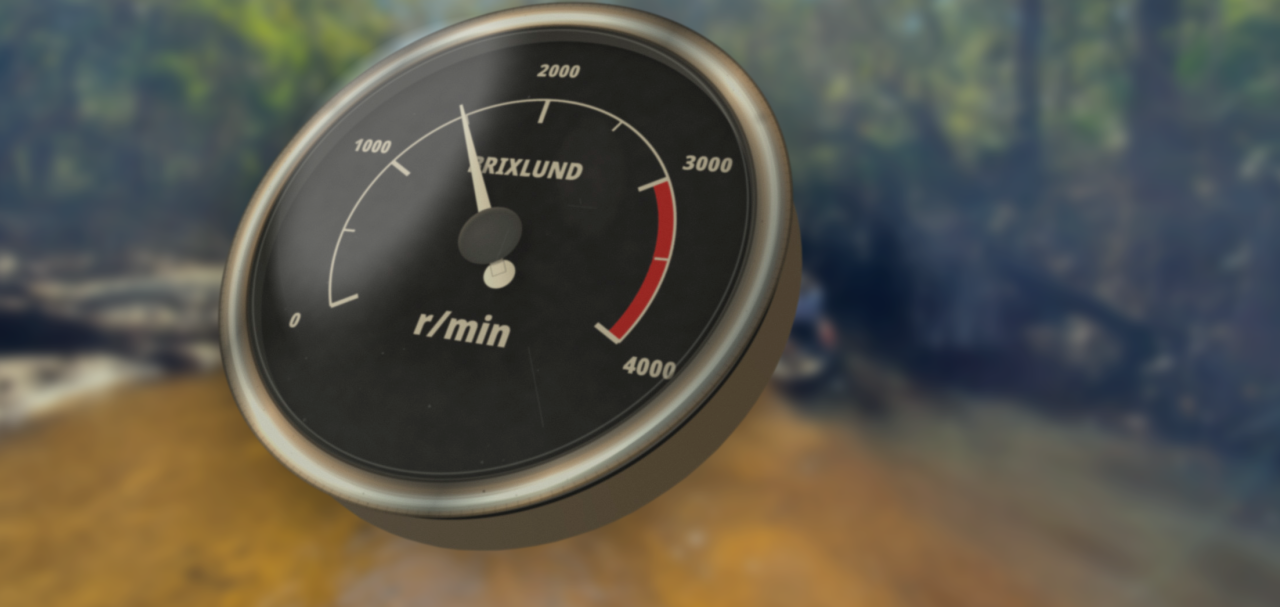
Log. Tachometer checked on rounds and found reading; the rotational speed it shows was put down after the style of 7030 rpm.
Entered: 1500 rpm
